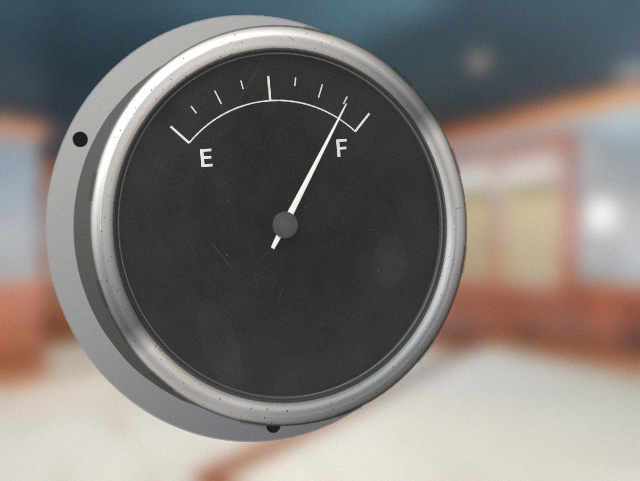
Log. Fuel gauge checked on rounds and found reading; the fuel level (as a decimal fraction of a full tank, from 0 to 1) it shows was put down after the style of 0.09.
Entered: 0.875
